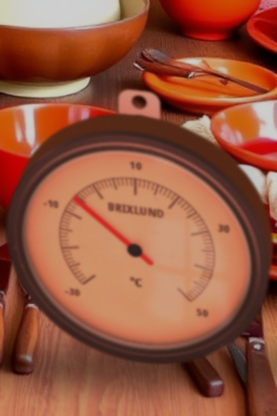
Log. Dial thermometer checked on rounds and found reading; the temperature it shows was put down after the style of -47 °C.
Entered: -5 °C
